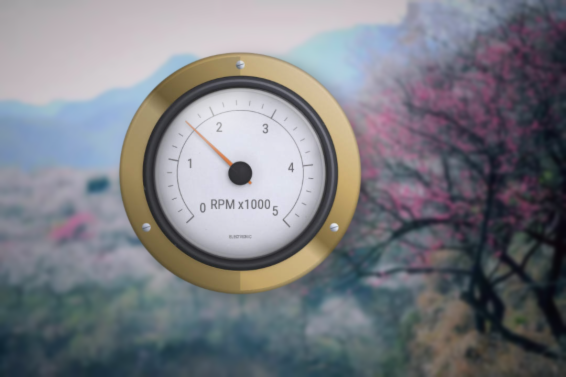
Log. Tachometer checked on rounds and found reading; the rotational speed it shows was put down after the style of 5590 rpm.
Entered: 1600 rpm
